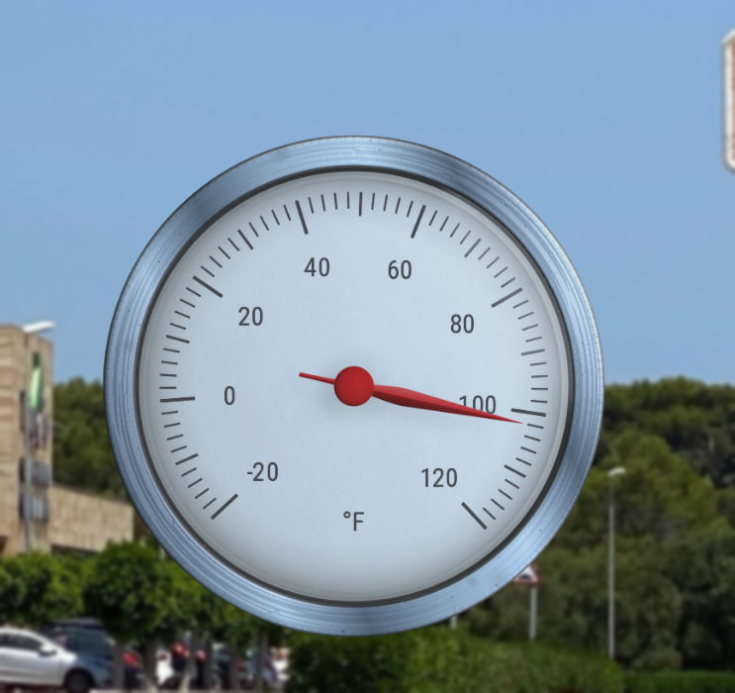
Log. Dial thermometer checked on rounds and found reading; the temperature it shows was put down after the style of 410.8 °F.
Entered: 102 °F
